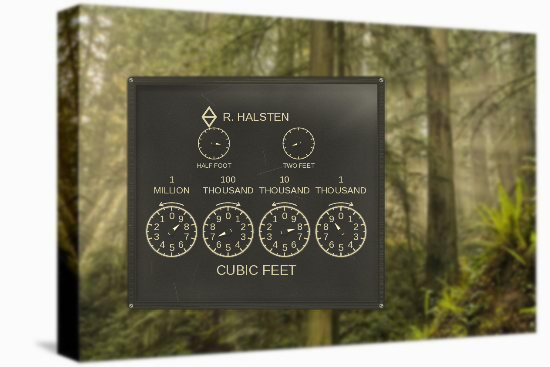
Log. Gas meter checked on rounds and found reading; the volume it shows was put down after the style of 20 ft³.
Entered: 867900 ft³
